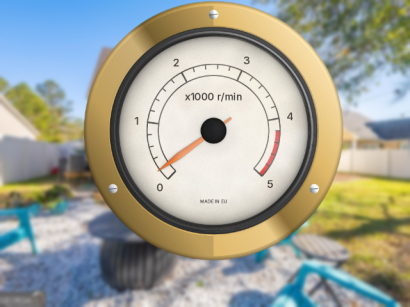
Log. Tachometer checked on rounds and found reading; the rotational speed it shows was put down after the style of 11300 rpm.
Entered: 200 rpm
